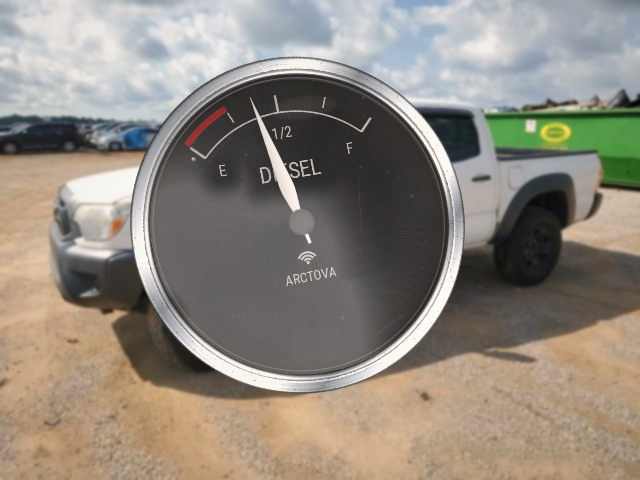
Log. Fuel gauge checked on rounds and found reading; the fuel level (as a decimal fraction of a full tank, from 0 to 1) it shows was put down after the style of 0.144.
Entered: 0.375
